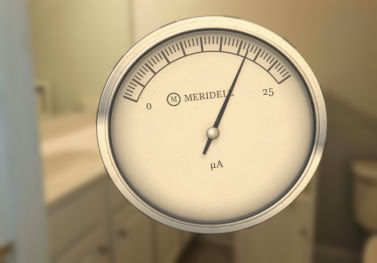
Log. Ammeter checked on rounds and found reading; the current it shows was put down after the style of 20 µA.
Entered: 18.5 µA
